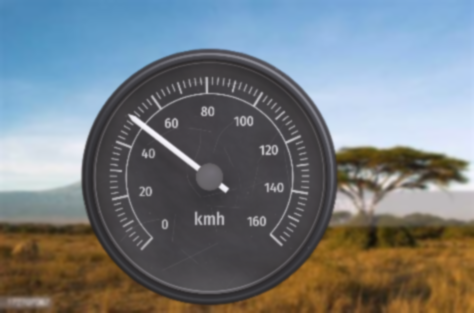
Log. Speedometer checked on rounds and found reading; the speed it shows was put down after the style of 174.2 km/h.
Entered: 50 km/h
